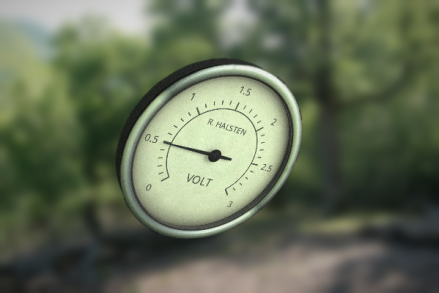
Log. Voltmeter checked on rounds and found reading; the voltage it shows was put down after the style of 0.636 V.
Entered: 0.5 V
